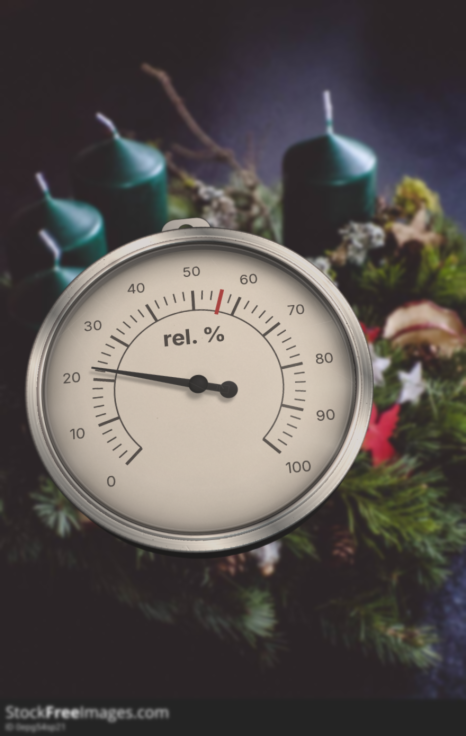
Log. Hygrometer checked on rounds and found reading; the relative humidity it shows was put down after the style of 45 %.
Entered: 22 %
